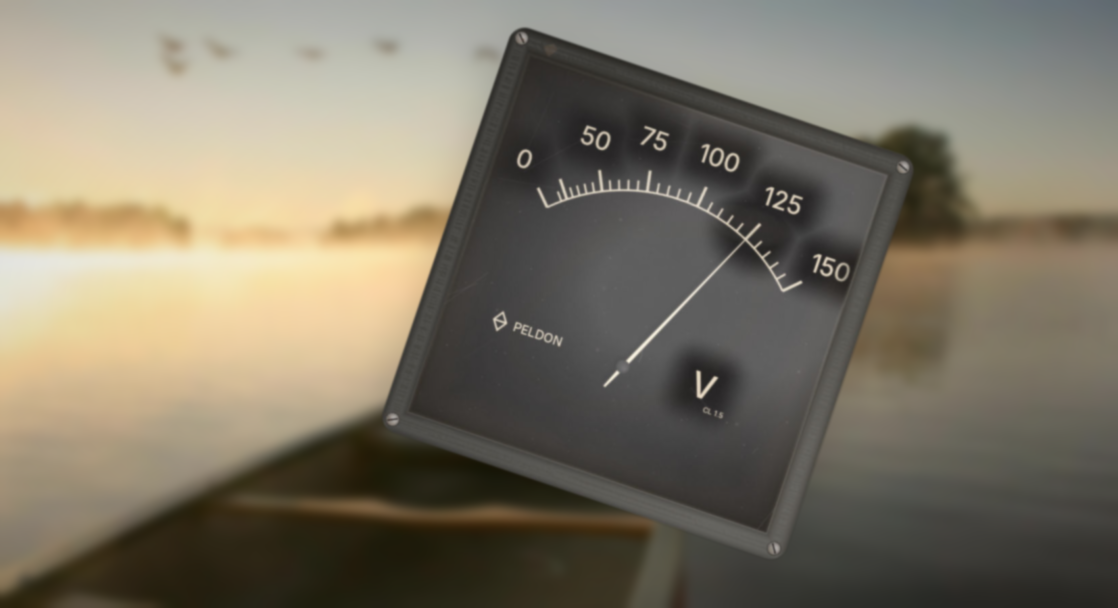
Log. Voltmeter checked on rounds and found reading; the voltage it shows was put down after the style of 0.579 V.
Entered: 125 V
